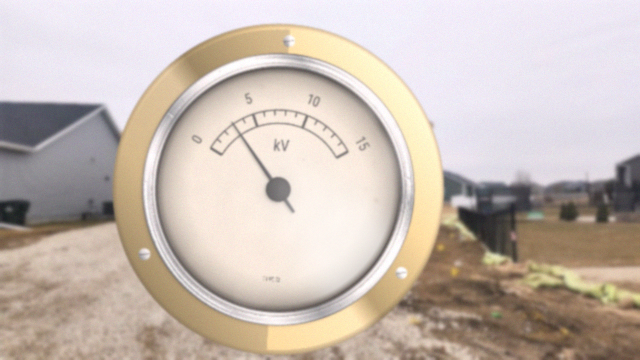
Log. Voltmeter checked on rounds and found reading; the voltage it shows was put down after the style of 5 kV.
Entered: 3 kV
